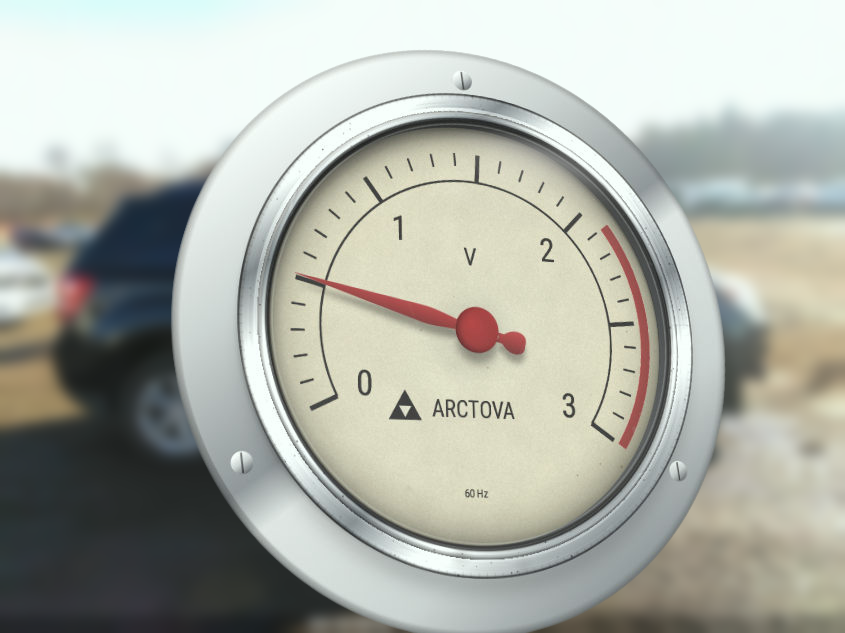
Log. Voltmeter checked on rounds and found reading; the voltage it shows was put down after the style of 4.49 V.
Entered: 0.5 V
